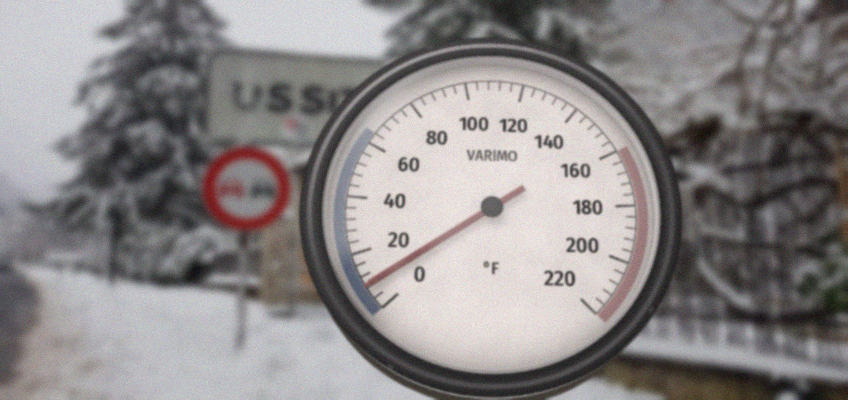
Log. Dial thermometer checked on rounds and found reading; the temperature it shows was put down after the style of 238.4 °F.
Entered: 8 °F
